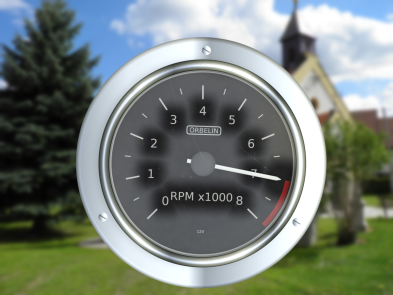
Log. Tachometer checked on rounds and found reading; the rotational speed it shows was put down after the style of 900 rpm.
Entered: 7000 rpm
